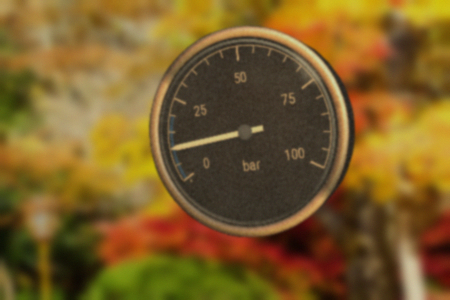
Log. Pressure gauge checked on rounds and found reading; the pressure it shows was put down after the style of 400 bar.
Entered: 10 bar
